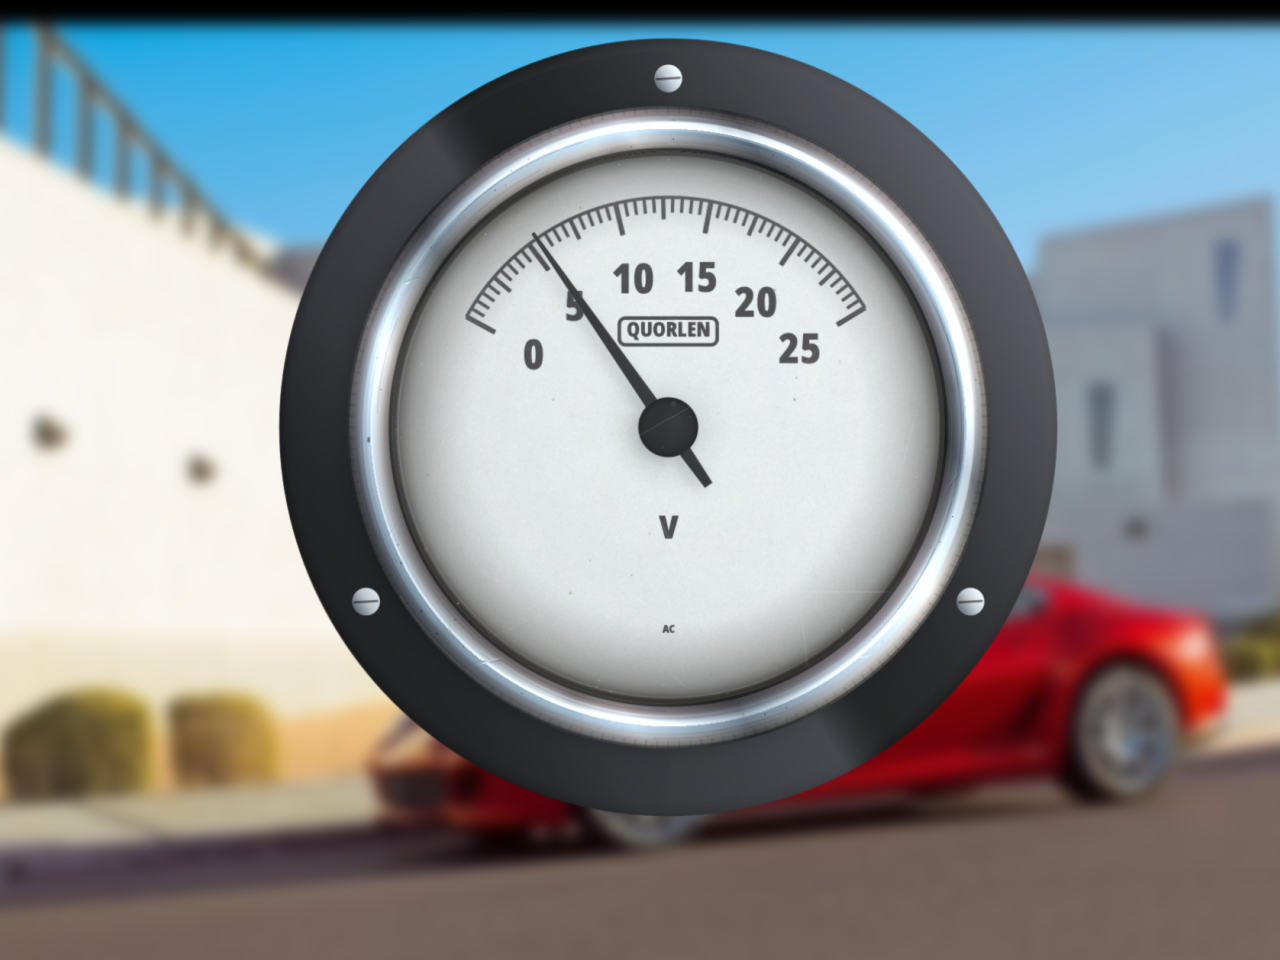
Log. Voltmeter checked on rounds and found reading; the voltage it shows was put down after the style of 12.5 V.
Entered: 5.5 V
